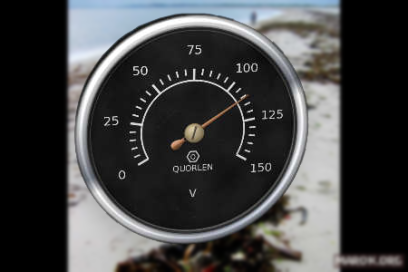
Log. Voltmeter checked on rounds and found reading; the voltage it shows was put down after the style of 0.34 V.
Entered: 110 V
